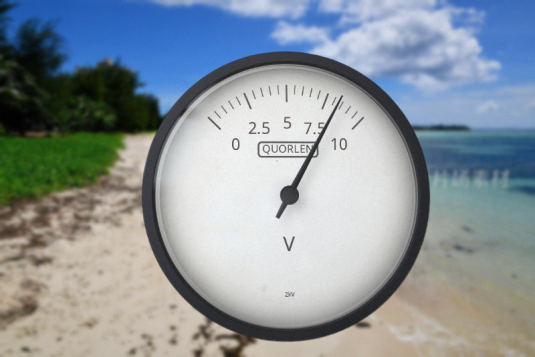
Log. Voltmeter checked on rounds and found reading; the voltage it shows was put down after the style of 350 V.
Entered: 8.25 V
